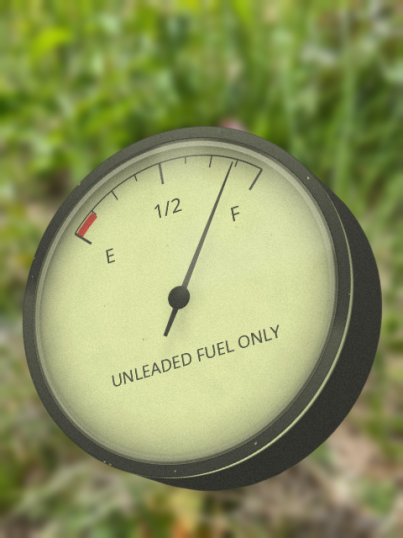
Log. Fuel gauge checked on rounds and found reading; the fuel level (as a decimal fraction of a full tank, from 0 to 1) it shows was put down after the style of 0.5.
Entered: 0.875
